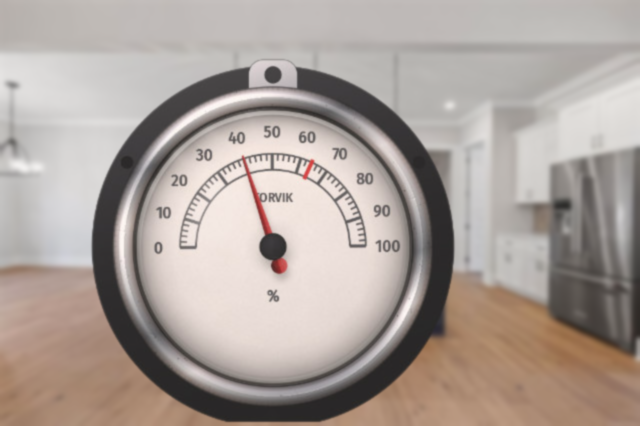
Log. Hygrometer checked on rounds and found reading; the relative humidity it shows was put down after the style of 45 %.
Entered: 40 %
